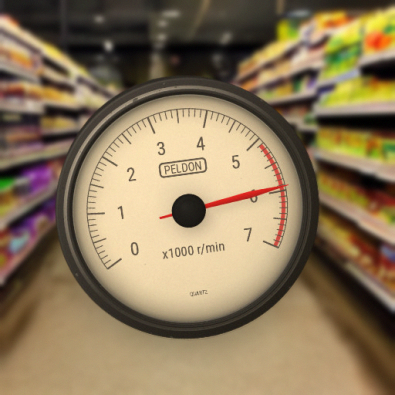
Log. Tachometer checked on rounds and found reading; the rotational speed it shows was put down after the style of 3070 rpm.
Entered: 5900 rpm
